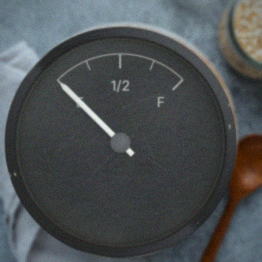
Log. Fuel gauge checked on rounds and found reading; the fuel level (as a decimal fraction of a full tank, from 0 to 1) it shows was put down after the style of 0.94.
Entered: 0
